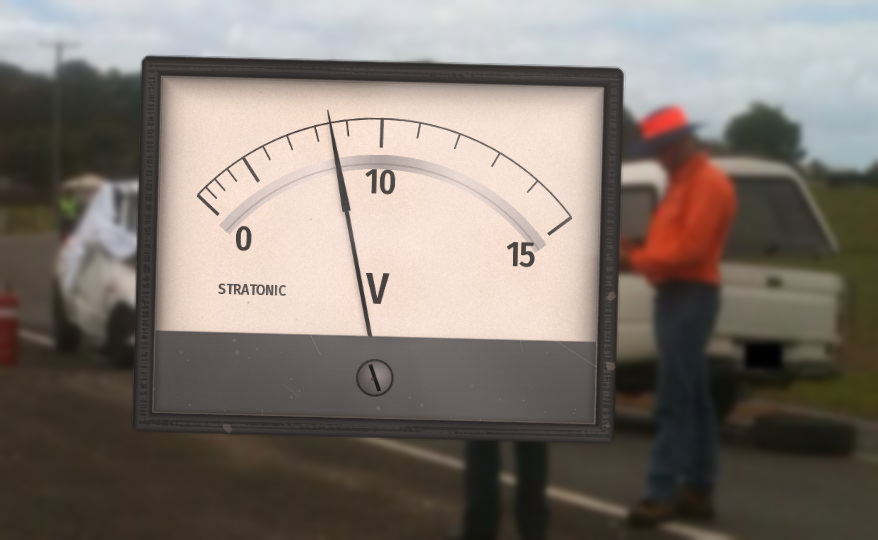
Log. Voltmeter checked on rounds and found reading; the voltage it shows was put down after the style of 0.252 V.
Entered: 8.5 V
